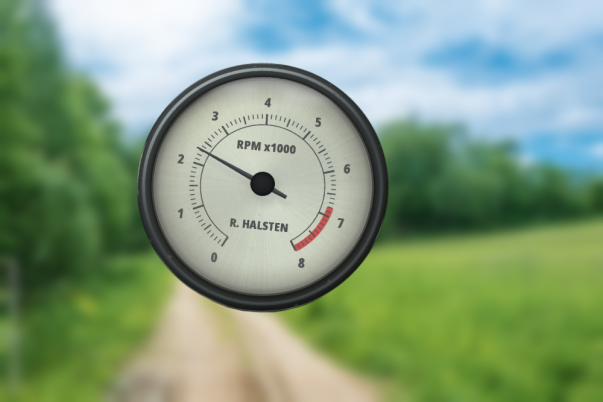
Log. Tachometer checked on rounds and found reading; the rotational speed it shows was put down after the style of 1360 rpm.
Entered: 2300 rpm
